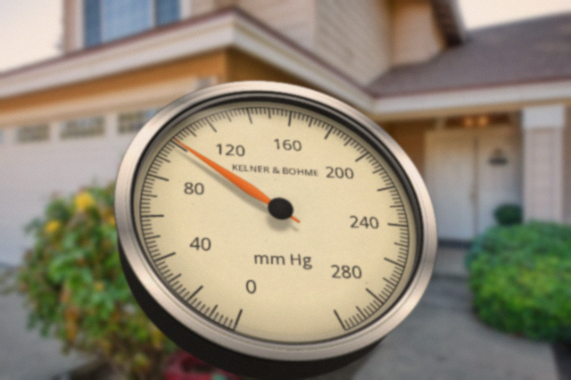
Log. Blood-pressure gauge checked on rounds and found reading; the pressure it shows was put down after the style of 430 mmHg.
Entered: 100 mmHg
